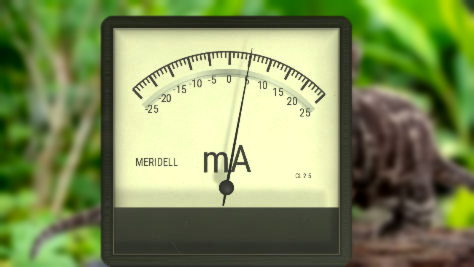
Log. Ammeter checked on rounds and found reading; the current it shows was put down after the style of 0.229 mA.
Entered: 5 mA
